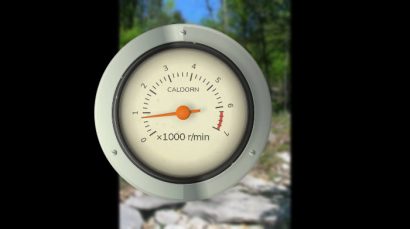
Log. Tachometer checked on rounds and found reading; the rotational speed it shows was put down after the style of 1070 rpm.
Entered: 800 rpm
